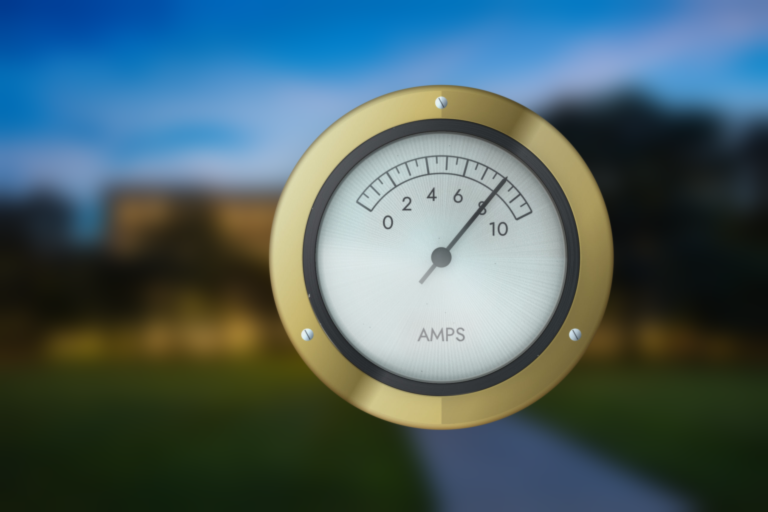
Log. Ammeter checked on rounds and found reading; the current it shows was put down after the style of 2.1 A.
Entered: 8 A
